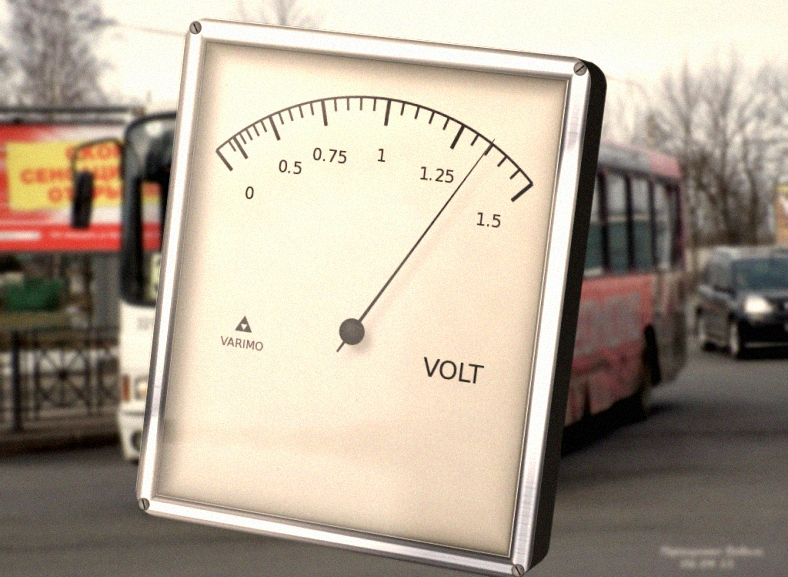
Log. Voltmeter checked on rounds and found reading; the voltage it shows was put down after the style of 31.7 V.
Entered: 1.35 V
